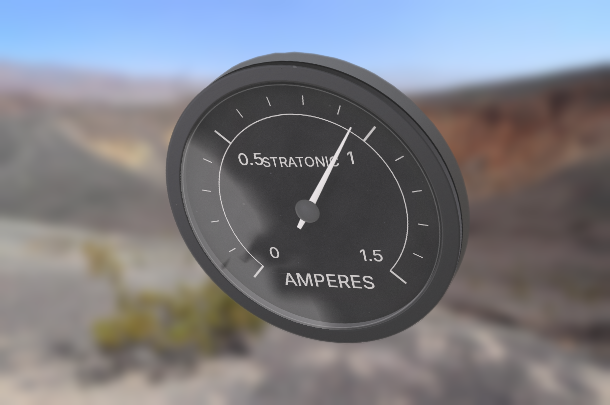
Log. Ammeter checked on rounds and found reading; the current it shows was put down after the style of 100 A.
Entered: 0.95 A
